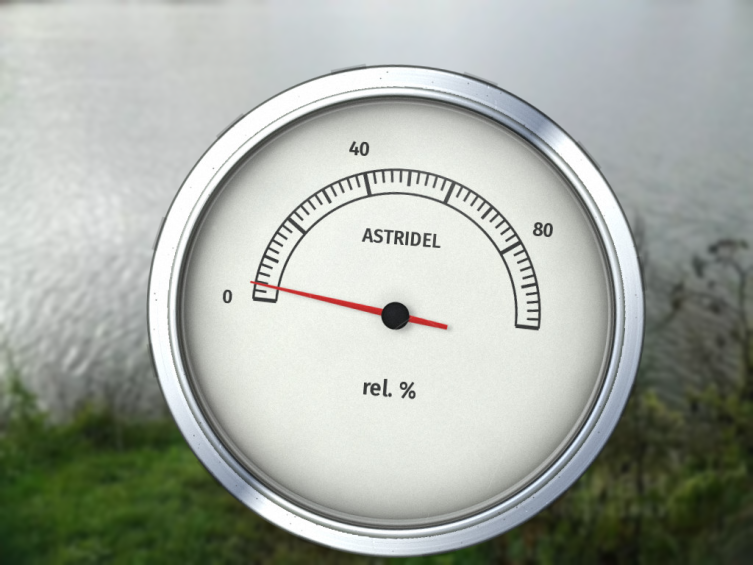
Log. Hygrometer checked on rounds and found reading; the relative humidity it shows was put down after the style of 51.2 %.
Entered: 4 %
